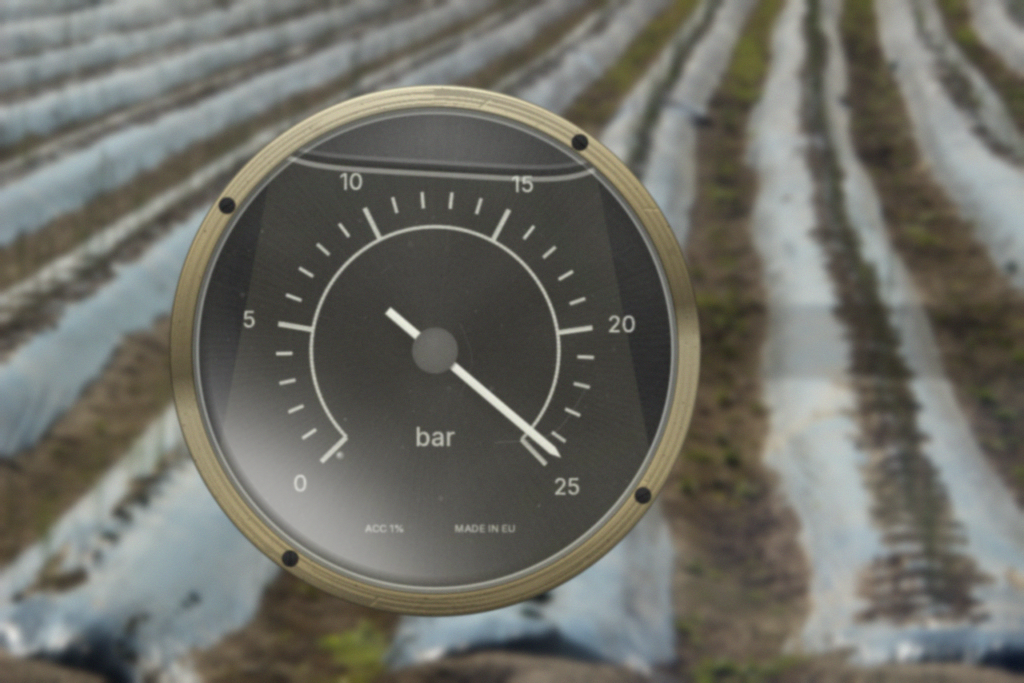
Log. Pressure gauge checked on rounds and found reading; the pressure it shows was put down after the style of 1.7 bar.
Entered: 24.5 bar
